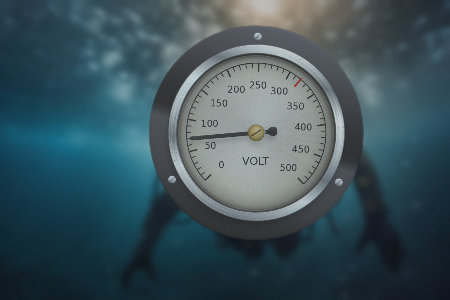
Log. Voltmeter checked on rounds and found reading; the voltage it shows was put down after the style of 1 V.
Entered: 70 V
